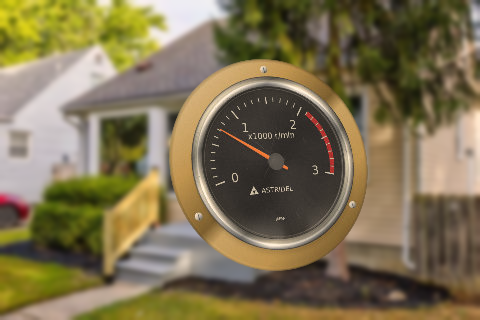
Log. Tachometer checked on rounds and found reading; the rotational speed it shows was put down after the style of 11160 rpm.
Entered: 700 rpm
